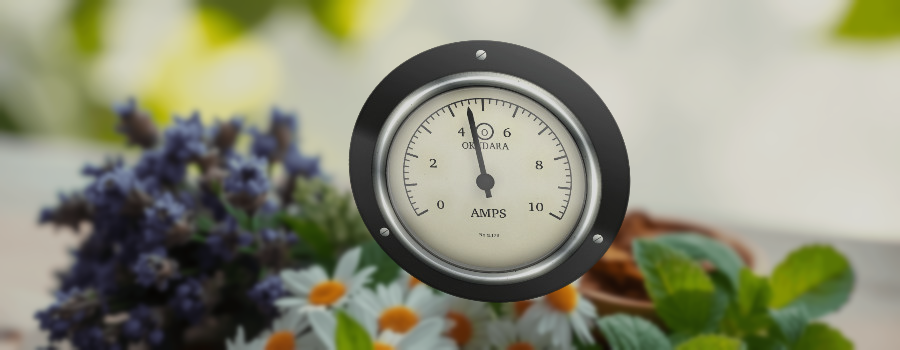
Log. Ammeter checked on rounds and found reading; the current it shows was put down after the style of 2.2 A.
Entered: 4.6 A
